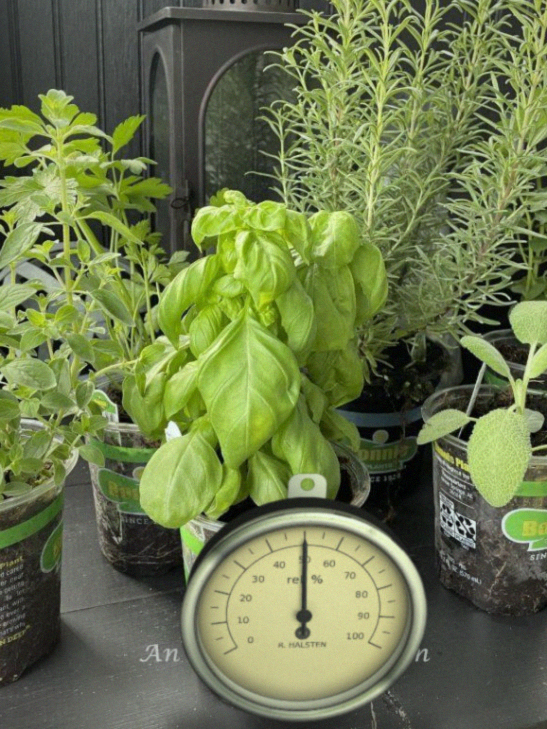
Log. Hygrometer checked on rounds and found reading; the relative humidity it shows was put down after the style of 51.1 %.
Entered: 50 %
